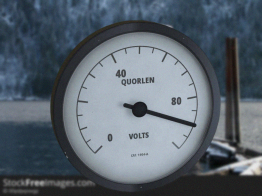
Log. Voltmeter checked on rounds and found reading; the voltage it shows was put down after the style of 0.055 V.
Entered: 90 V
